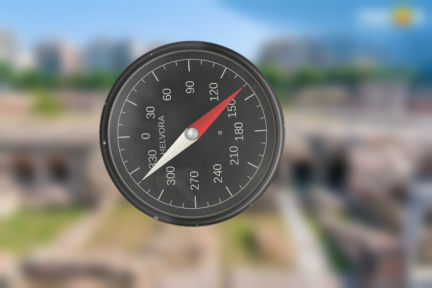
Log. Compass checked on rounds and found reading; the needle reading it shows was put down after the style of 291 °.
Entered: 140 °
